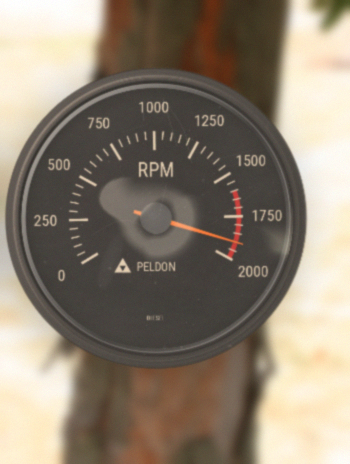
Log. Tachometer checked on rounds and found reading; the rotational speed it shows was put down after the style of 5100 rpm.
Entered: 1900 rpm
